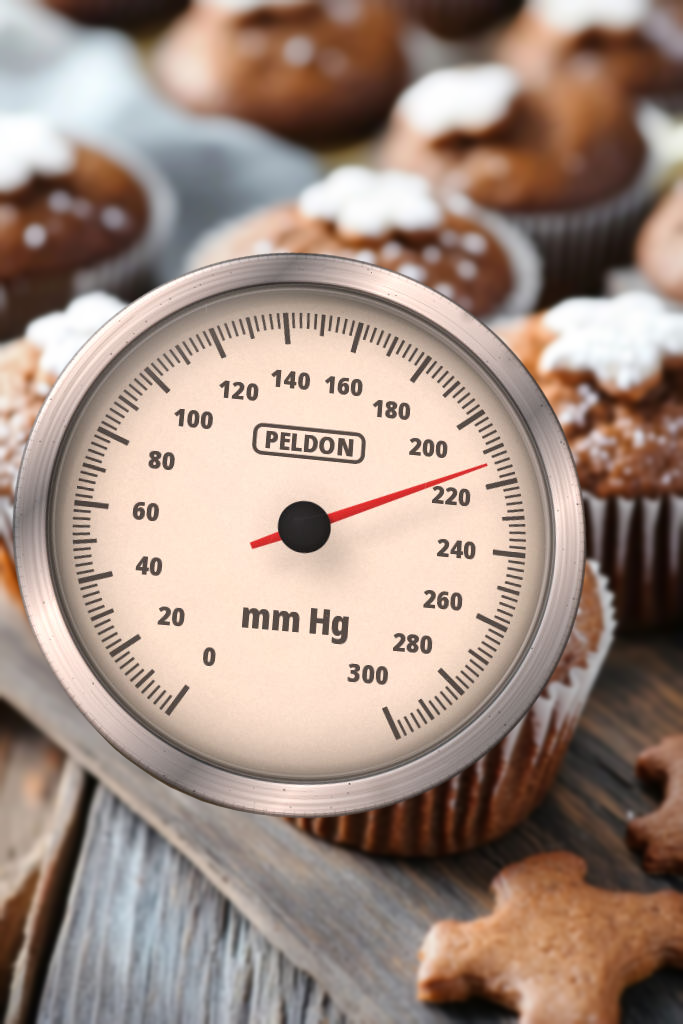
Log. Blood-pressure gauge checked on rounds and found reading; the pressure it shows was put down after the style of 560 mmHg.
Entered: 214 mmHg
